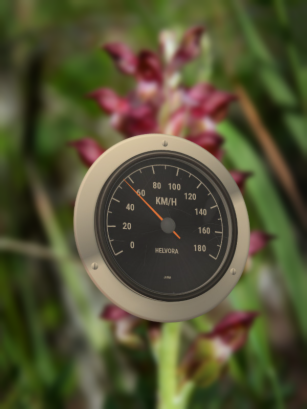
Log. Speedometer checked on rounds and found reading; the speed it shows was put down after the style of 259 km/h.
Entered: 55 km/h
